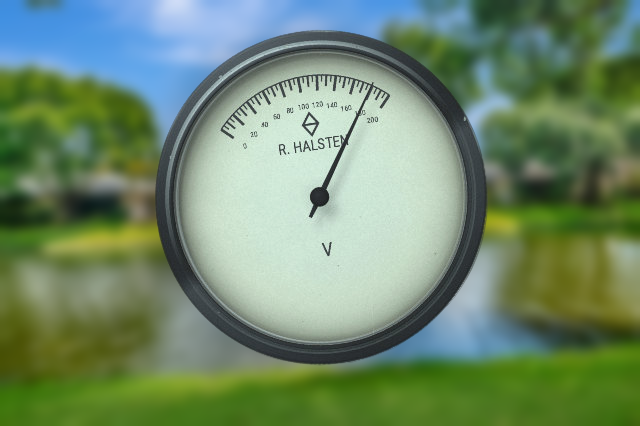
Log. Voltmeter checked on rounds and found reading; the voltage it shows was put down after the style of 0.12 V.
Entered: 180 V
